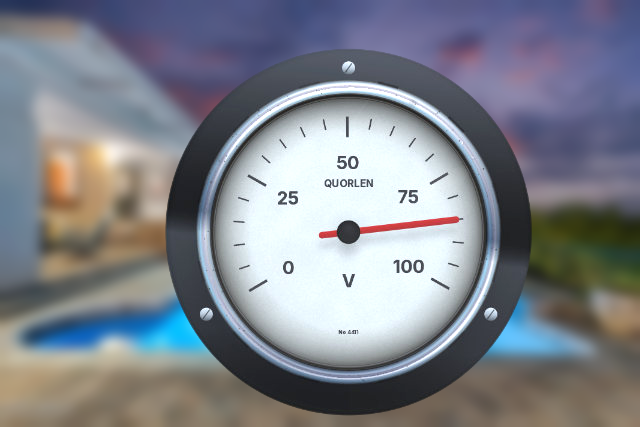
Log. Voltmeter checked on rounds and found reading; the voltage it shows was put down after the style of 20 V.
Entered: 85 V
